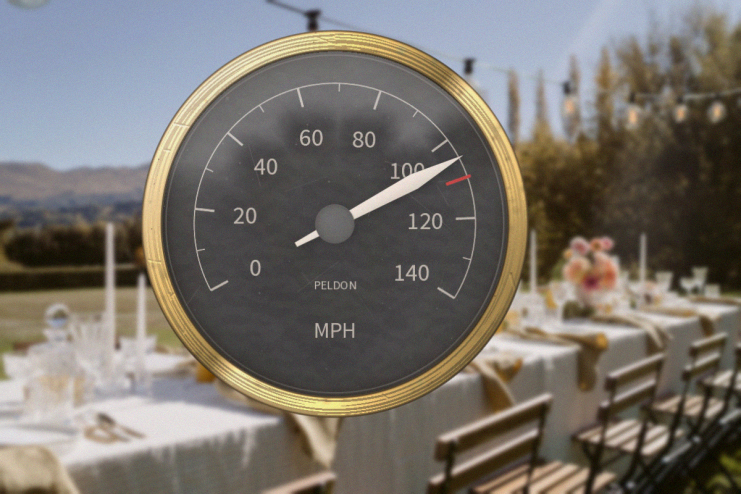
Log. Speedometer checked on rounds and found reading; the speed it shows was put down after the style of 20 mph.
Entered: 105 mph
